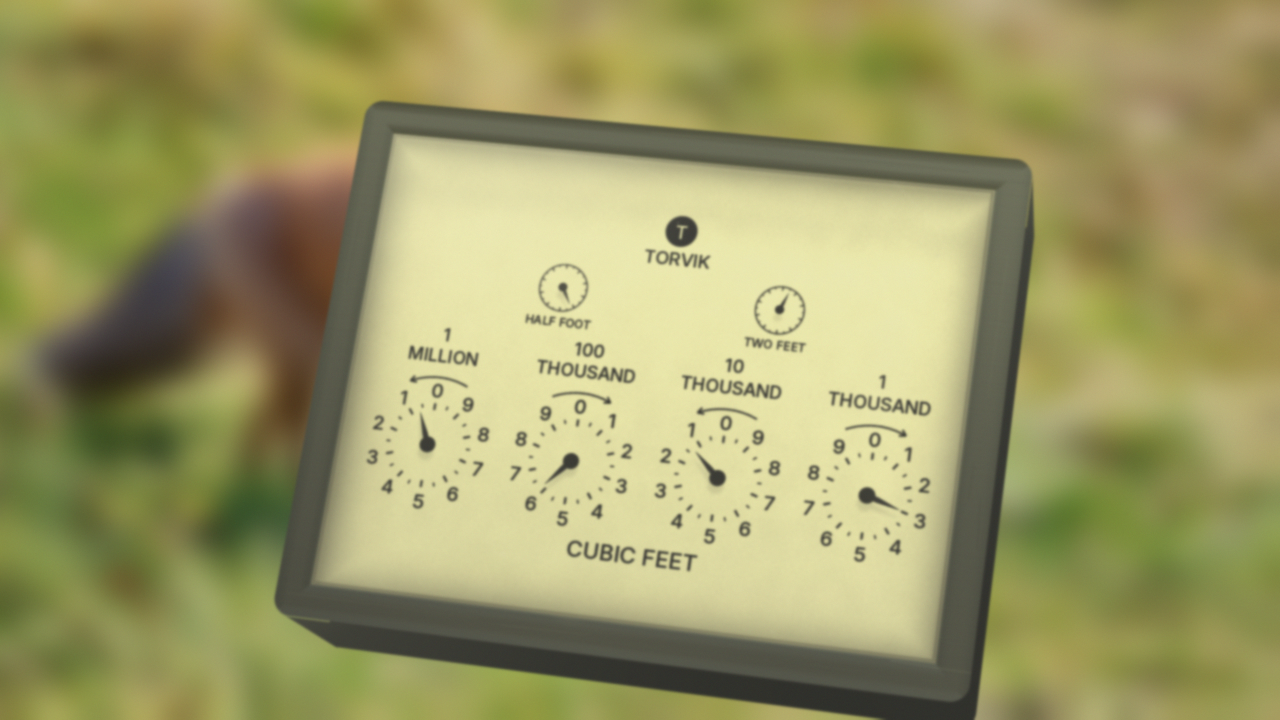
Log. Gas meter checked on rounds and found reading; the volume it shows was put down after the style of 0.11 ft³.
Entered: 61300 ft³
